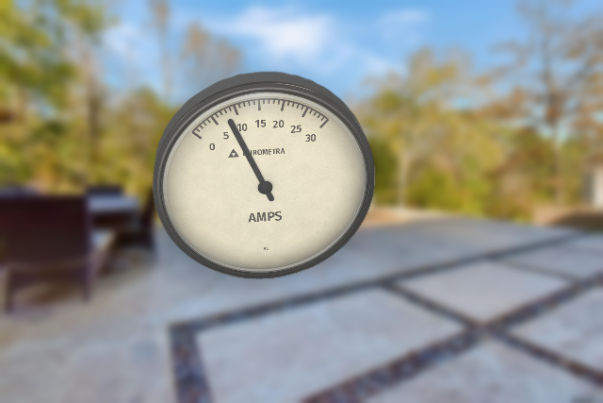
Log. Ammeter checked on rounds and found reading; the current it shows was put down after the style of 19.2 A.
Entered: 8 A
